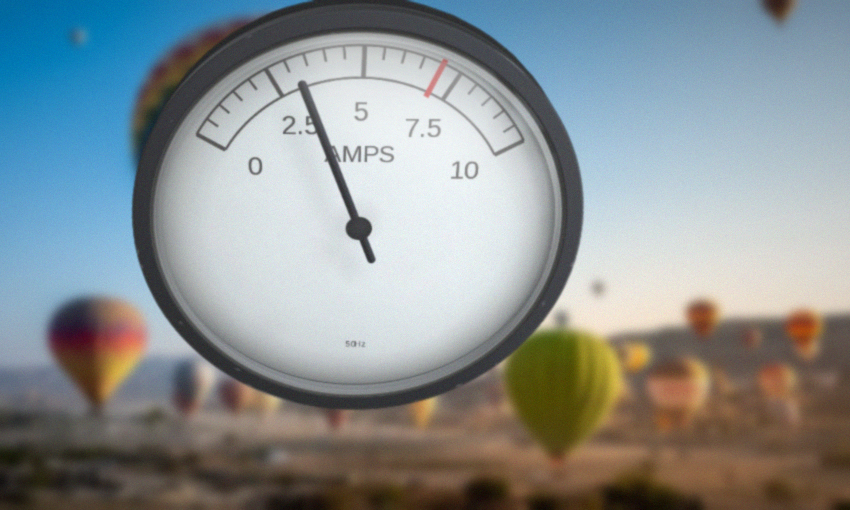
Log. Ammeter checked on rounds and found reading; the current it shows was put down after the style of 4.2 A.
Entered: 3.25 A
